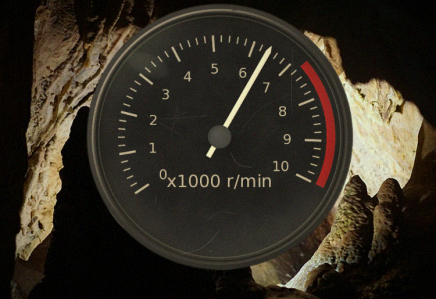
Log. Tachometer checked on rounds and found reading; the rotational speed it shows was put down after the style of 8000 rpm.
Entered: 6400 rpm
